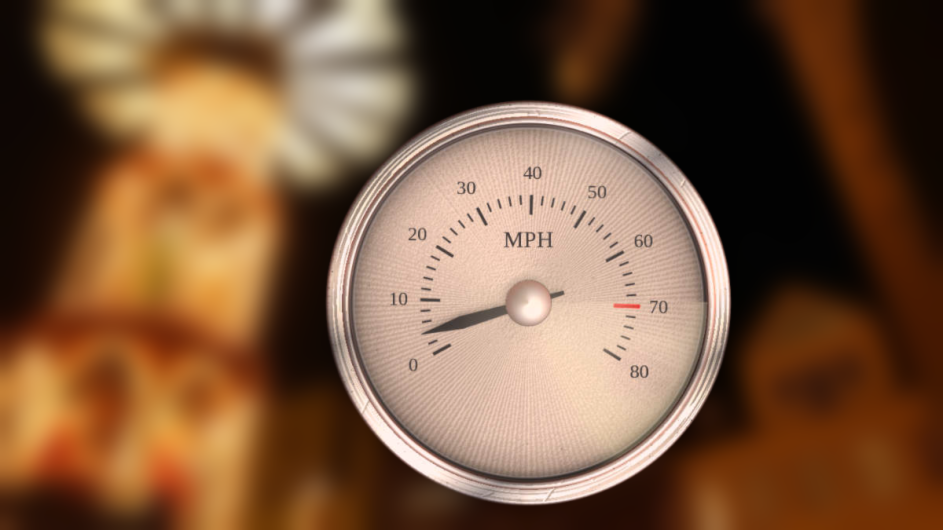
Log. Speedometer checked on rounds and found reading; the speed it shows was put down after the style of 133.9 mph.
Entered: 4 mph
